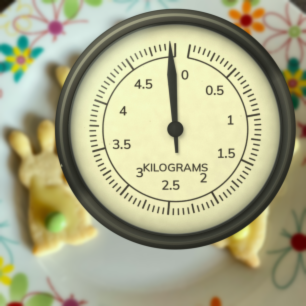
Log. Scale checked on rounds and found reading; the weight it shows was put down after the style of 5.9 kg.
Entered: 4.95 kg
